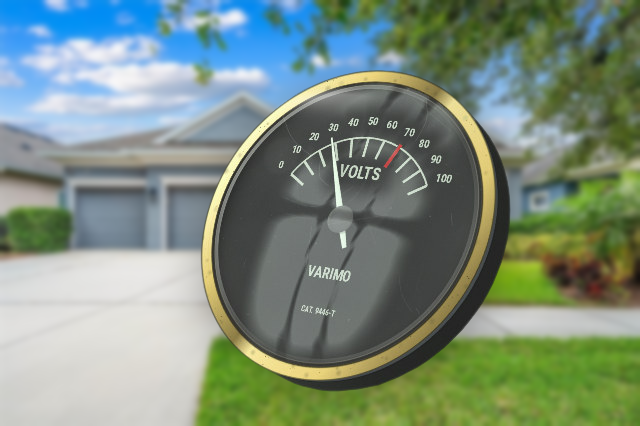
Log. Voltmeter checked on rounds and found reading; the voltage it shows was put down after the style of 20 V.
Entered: 30 V
